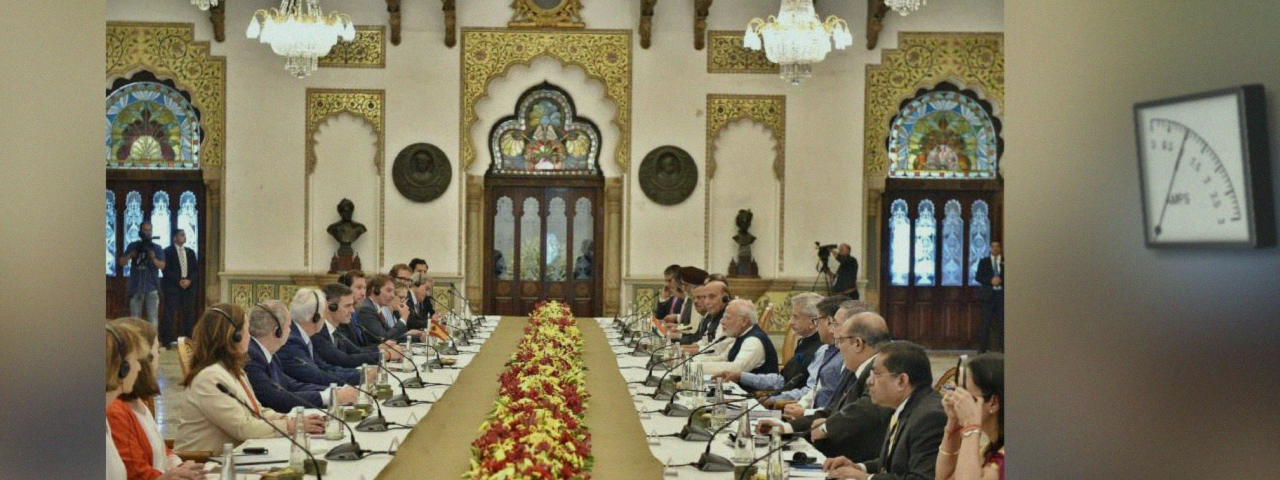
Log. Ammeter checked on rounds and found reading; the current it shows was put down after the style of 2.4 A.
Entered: 1 A
